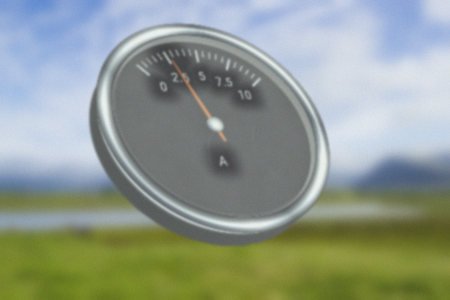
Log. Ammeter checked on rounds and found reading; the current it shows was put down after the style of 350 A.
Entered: 2.5 A
